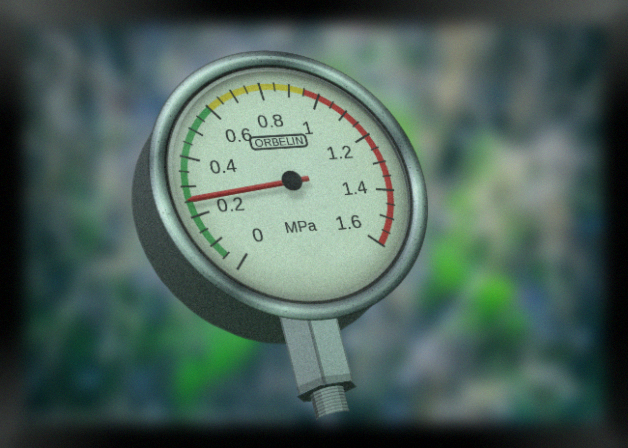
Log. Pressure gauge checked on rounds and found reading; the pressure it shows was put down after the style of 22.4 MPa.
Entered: 0.25 MPa
